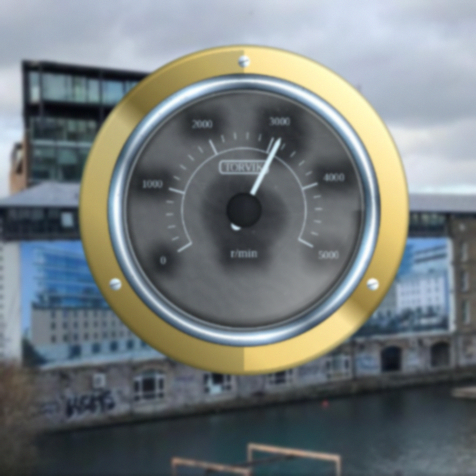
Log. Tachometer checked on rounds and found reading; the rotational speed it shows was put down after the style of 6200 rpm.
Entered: 3100 rpm
